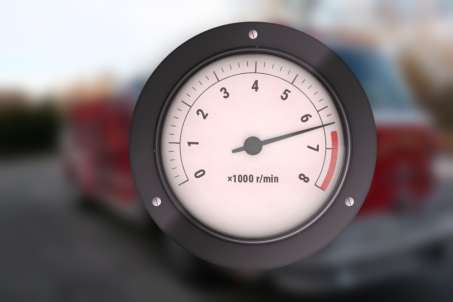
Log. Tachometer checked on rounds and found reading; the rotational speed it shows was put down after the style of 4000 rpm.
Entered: 6400 rpm
